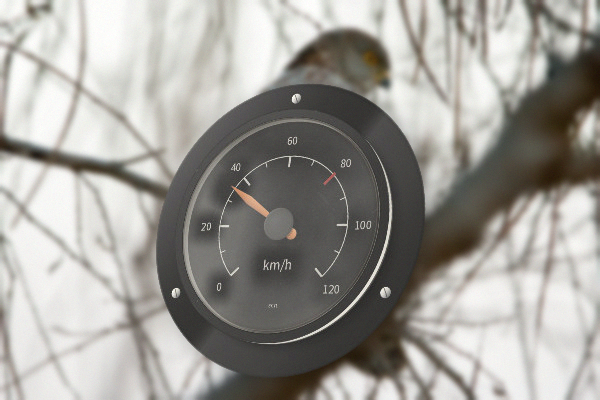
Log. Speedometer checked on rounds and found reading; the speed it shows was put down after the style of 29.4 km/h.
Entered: 35 km/h
